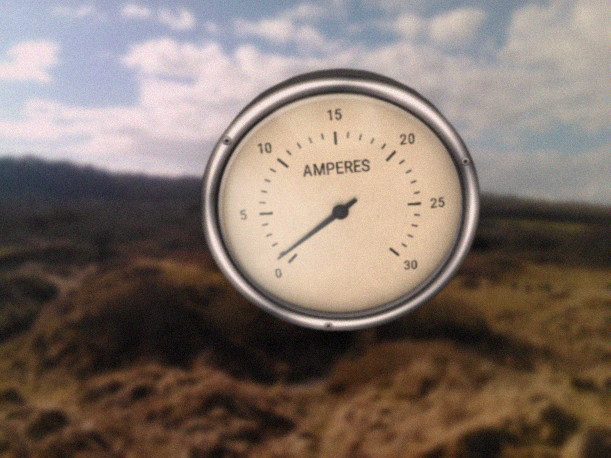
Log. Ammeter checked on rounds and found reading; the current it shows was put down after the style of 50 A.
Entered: 1 A
